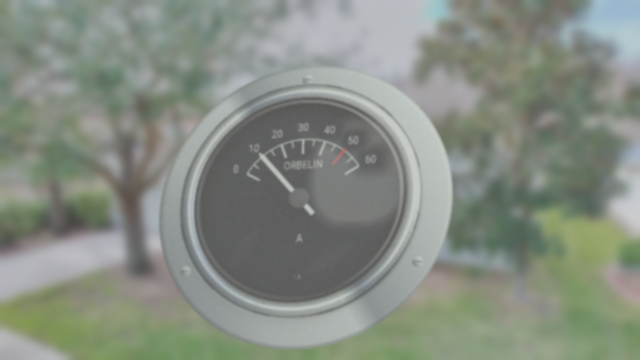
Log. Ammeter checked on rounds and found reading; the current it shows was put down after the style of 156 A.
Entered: 10 A
